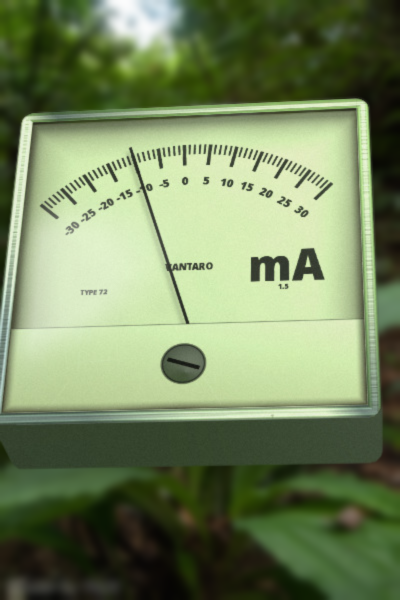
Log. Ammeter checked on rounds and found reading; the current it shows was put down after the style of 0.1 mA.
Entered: -10 mA
